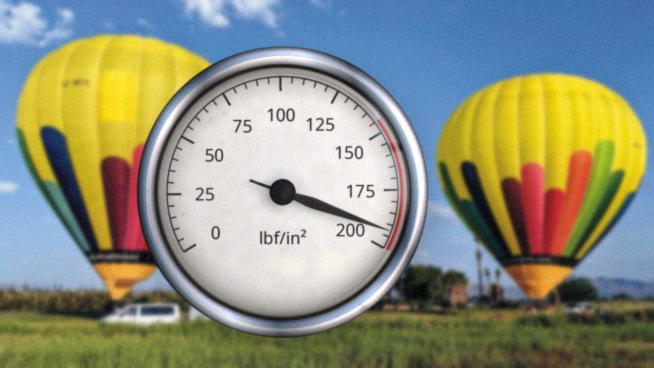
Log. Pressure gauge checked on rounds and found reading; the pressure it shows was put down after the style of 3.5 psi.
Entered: 192.5 psi
